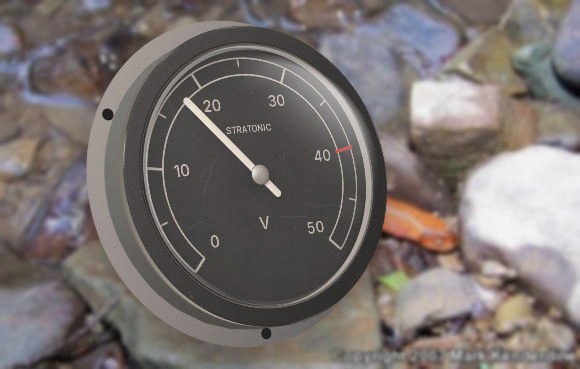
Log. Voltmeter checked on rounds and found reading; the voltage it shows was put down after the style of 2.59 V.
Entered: 17.5 V
